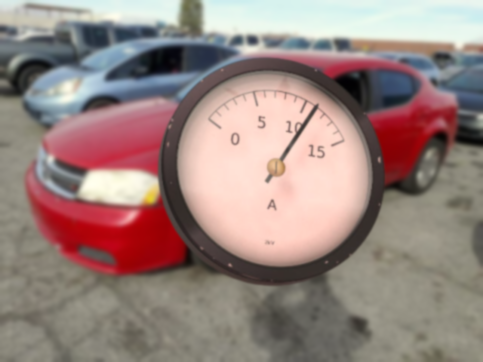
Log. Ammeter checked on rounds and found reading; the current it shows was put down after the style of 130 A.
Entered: 11 A
